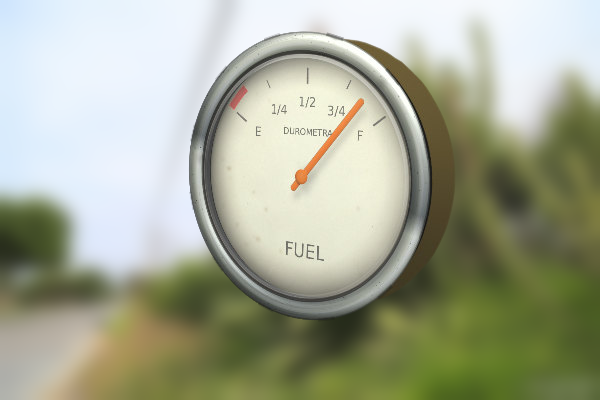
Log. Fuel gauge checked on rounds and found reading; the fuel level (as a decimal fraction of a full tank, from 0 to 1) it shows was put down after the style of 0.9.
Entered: 0.875
